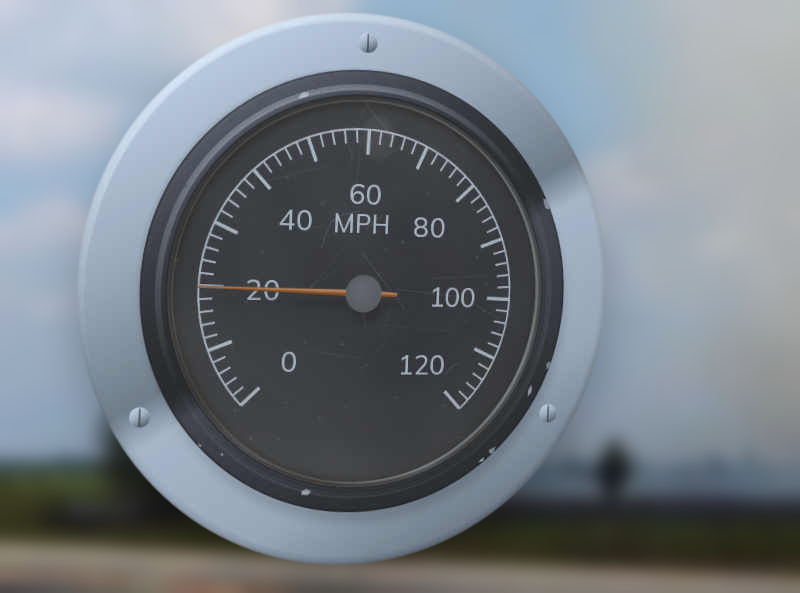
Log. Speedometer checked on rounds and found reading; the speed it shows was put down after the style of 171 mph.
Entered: 20 mph
